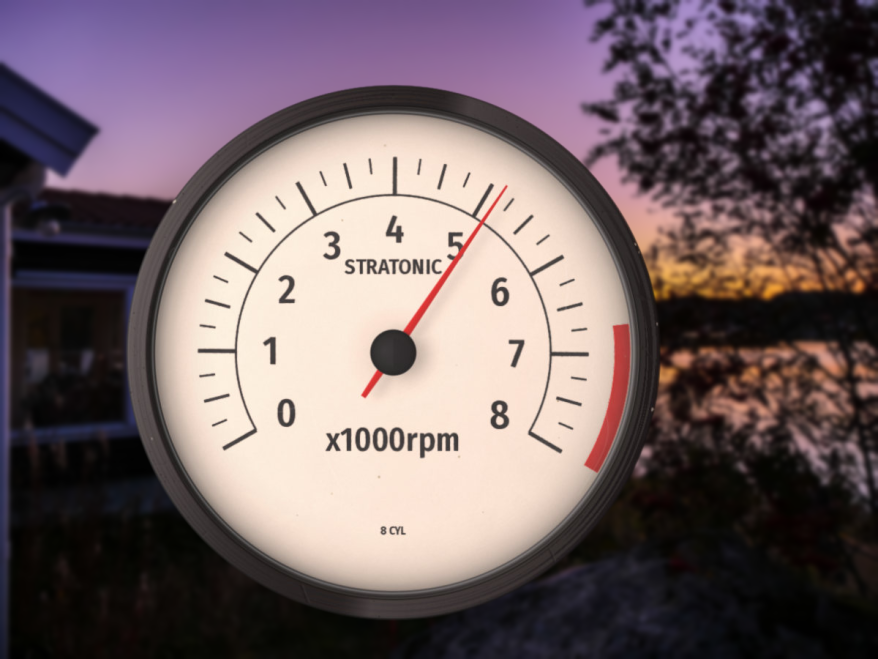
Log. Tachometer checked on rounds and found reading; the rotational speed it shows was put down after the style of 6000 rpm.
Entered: 5125 rpm
